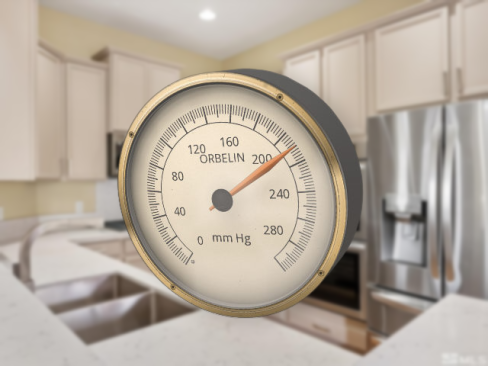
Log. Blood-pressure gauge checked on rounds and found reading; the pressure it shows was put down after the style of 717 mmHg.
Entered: 210 mmHg
